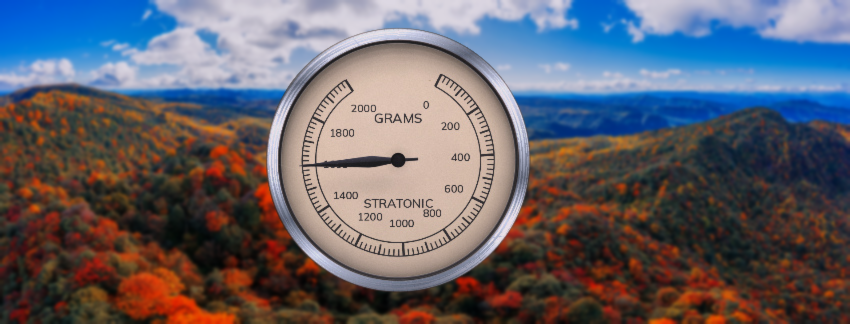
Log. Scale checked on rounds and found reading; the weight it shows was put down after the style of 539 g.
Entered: 1600 g
